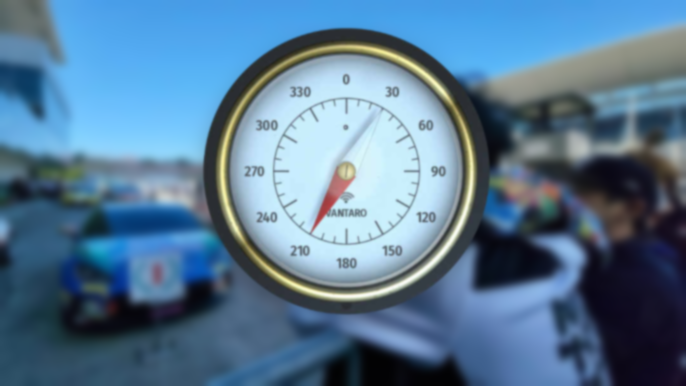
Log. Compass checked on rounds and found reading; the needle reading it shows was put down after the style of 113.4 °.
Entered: 210 °
